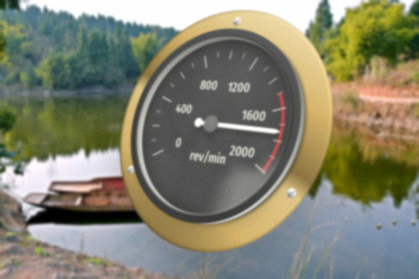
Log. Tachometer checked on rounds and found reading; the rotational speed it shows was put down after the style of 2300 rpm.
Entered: 1750 rpm
